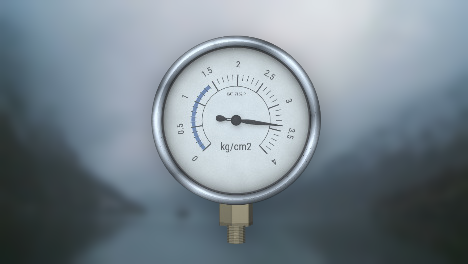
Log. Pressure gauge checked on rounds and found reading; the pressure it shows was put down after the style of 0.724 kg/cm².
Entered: 3.4 kg/cm²
